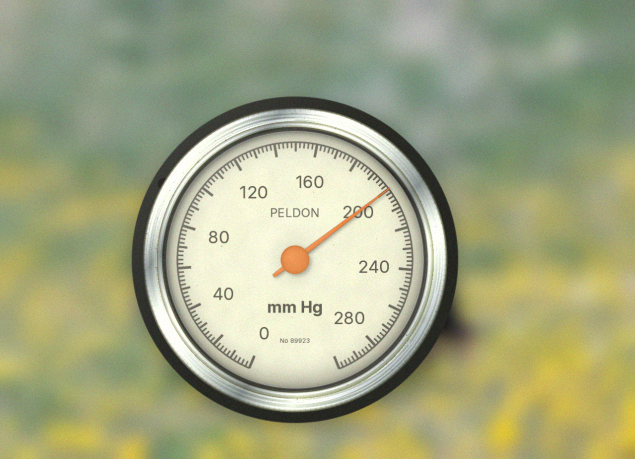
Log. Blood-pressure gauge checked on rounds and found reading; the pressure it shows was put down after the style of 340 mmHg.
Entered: 200 mmHg
